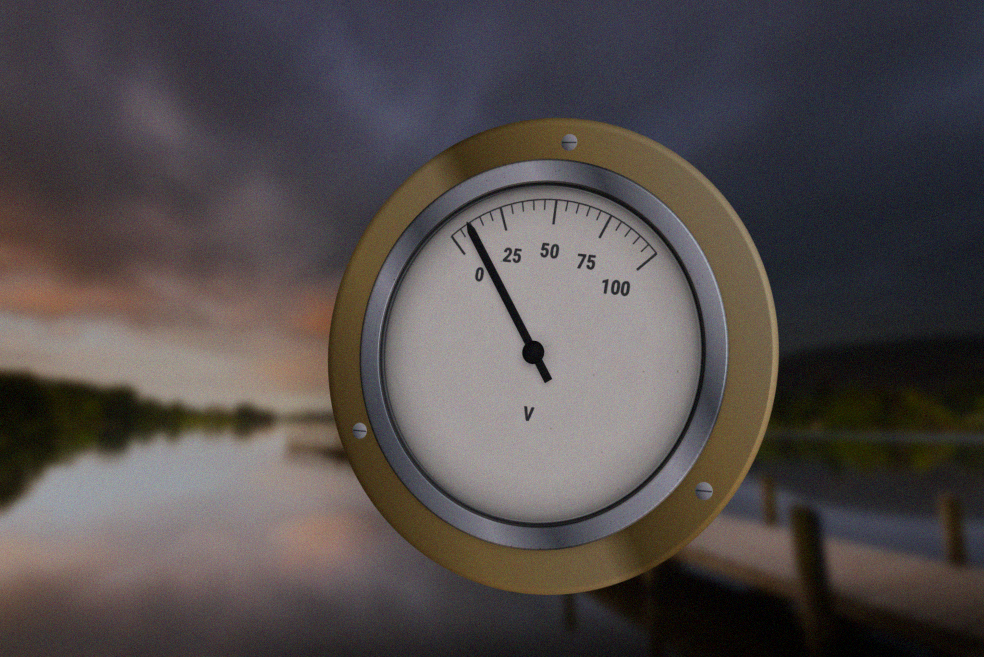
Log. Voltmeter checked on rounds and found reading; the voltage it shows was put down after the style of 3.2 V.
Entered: 10 V
